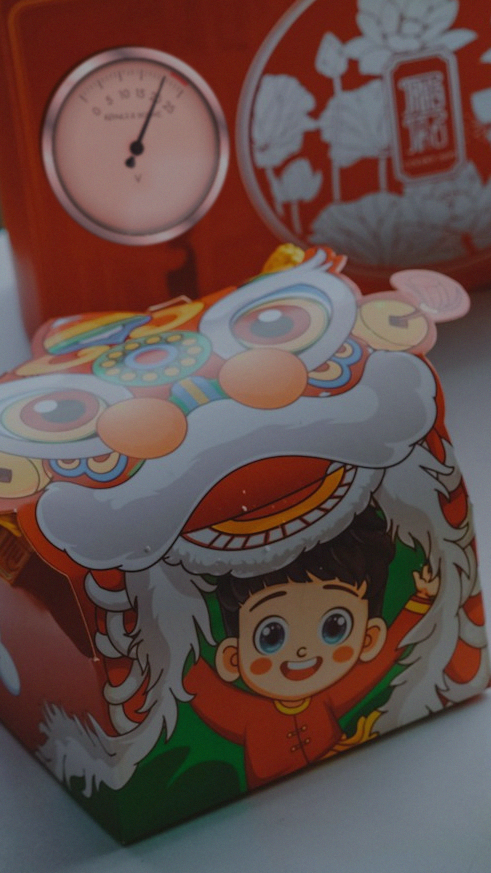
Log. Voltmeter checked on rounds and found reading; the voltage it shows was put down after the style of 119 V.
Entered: 20 V
